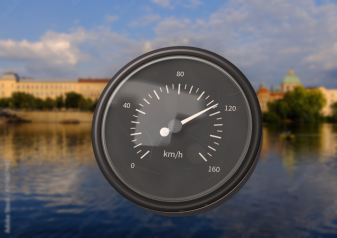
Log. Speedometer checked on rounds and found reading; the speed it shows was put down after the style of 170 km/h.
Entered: 115 km/h
